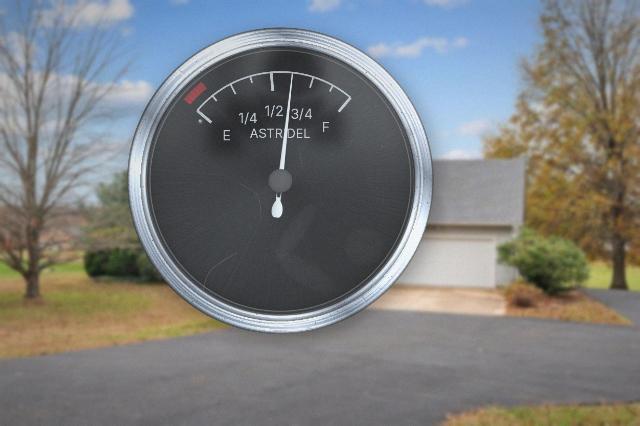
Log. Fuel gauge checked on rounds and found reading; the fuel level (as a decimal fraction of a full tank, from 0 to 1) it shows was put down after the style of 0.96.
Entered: 0.625
